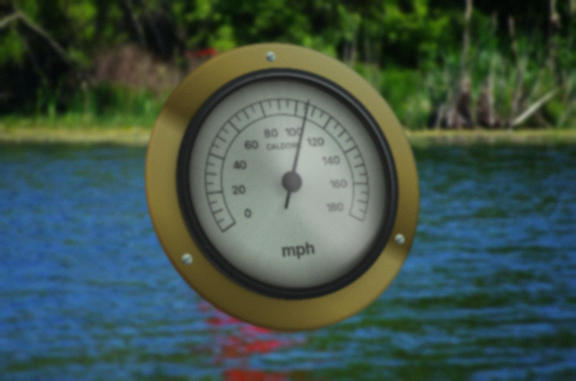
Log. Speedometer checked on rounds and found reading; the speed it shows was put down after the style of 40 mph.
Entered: 105 mph
